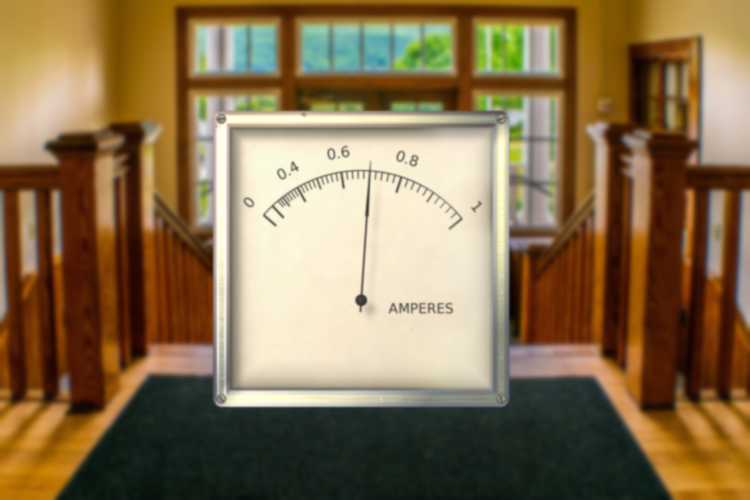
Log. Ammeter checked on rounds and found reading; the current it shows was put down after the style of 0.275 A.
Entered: 0.7 A
